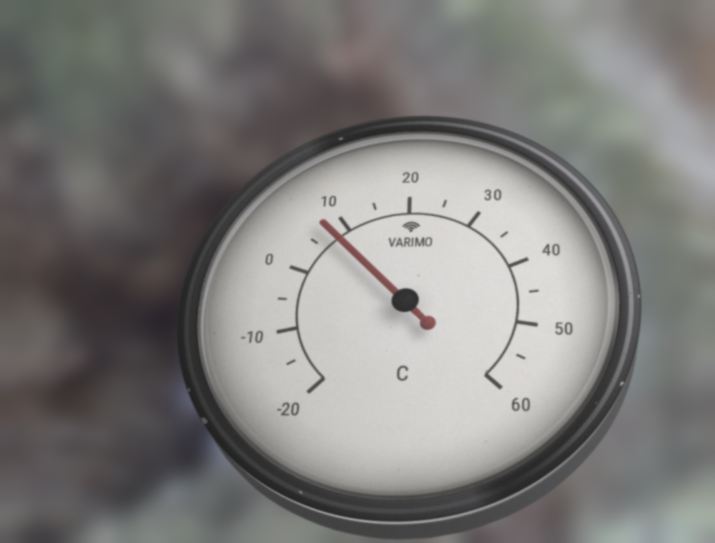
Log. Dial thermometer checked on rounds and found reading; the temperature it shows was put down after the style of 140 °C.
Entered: 7.5 °C
